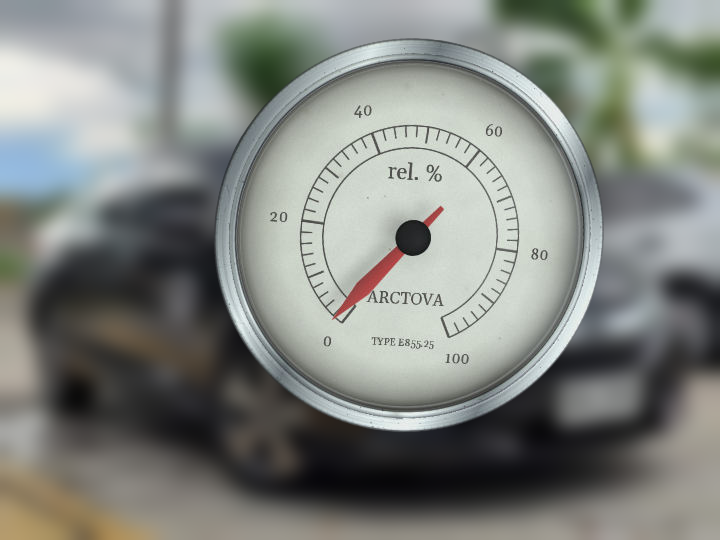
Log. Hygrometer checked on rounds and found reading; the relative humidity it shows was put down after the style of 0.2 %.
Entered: 2 %
